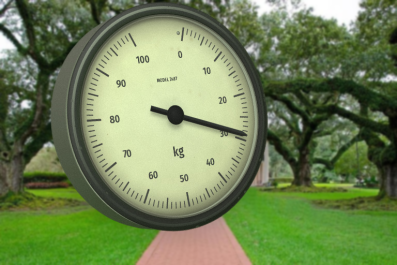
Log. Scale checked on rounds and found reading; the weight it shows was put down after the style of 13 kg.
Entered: 29 kg
